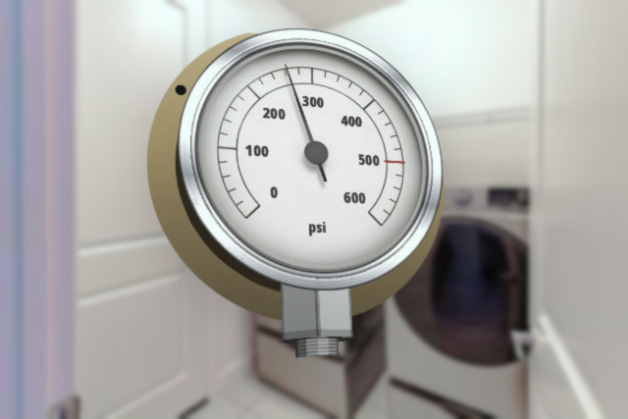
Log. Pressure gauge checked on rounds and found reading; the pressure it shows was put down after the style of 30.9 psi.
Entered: 260 psi
